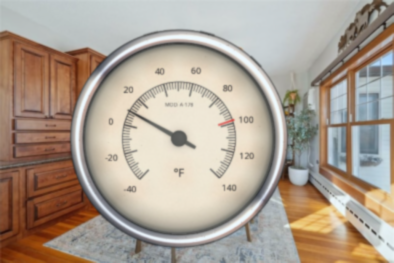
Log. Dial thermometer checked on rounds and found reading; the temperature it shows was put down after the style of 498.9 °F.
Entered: 10 °F
